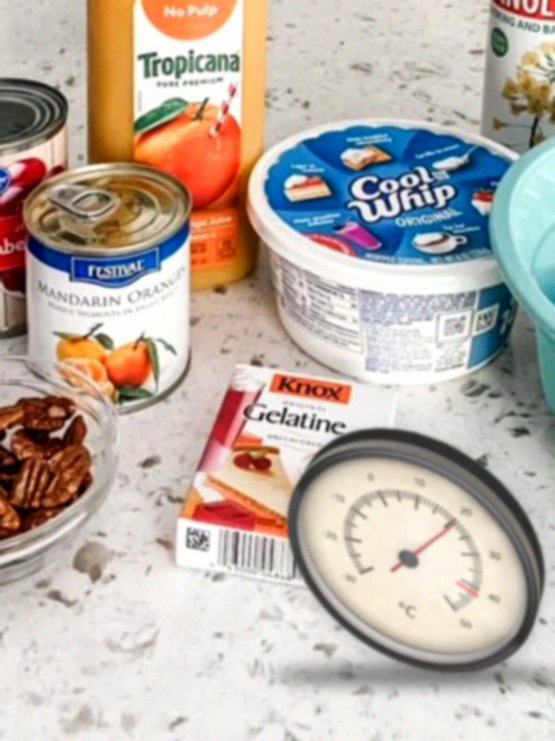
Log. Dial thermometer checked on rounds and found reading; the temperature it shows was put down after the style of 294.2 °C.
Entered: 20 °C
